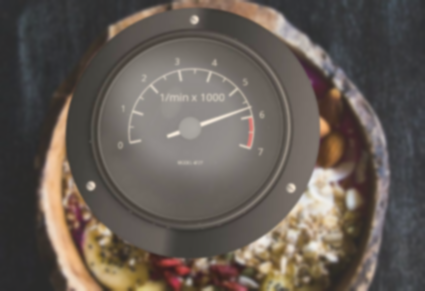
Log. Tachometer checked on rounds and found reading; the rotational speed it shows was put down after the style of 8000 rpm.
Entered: 5750 rpm
